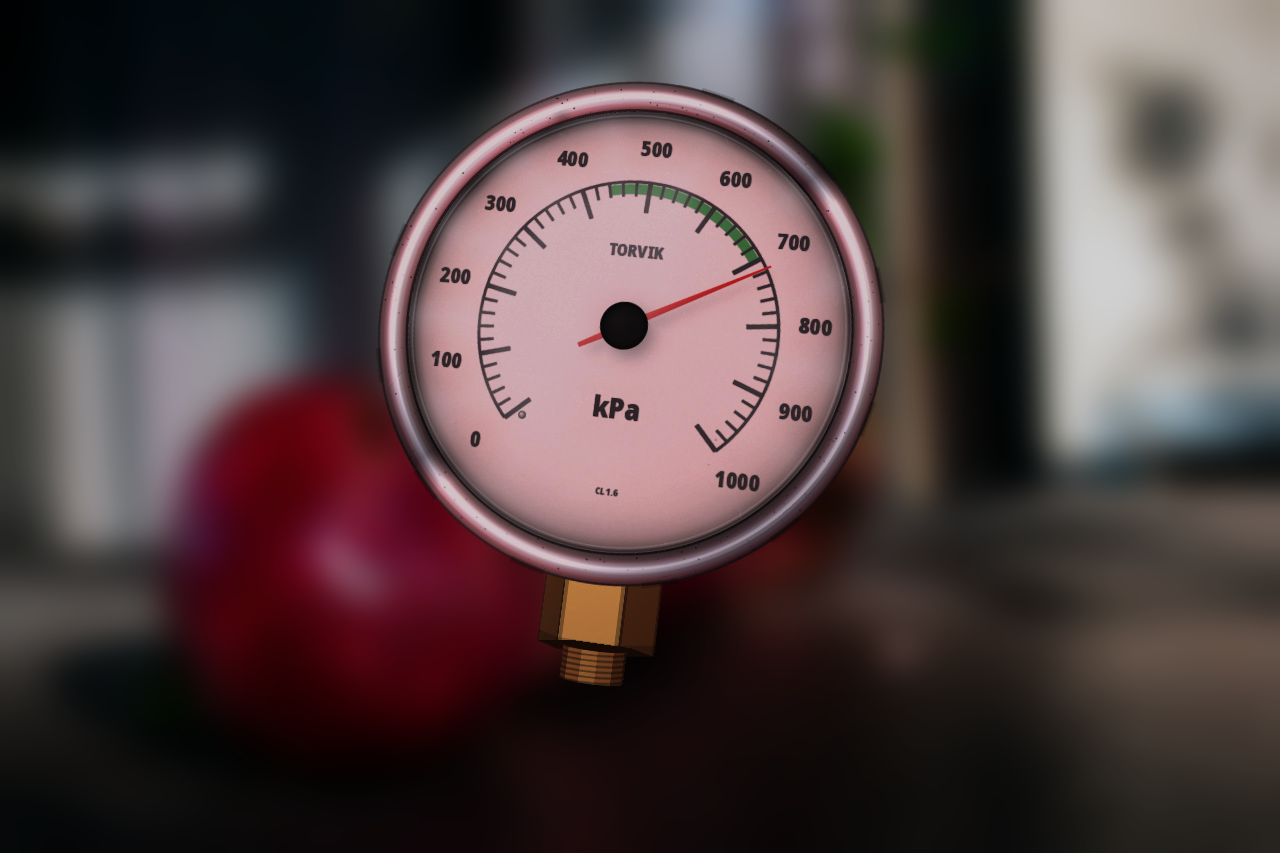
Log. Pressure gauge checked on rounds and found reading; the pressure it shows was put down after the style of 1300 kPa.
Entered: 720 kPa
